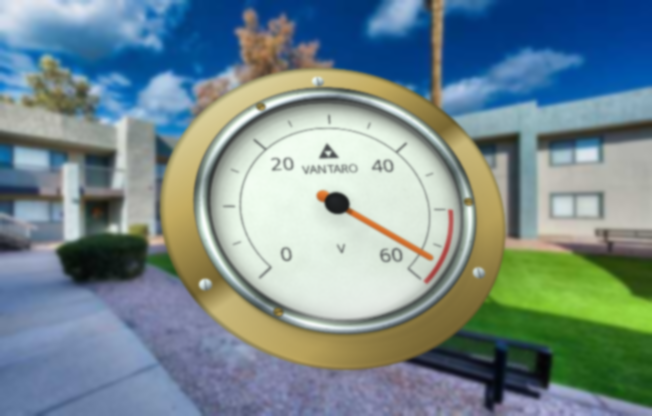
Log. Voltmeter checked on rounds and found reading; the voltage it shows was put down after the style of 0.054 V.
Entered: 57.5 V
